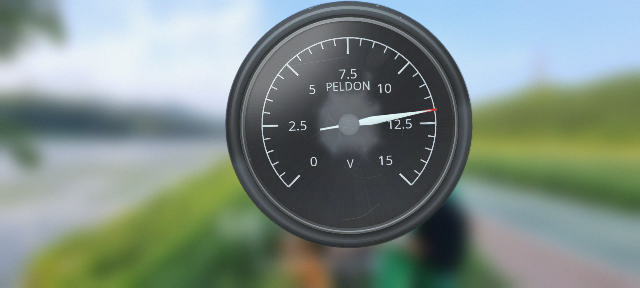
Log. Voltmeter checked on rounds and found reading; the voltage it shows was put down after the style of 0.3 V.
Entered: 12 V
